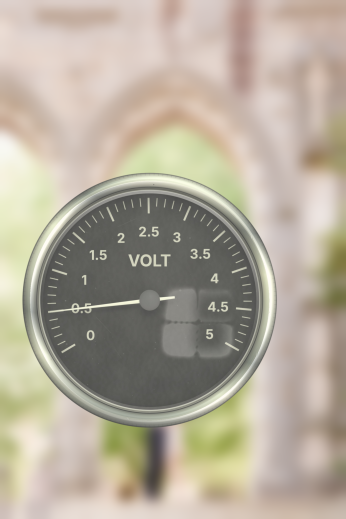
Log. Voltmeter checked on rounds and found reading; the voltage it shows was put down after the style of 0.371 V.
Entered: 0.5 V
